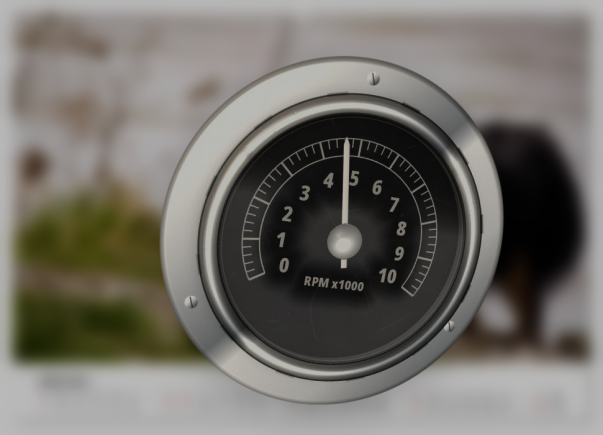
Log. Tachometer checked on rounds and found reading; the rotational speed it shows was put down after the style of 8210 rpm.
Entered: 4600 rpm
